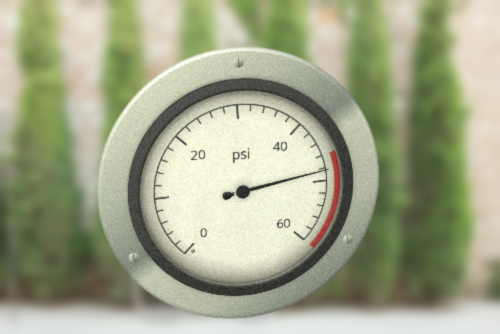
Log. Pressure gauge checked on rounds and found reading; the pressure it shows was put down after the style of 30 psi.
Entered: 48 psi
